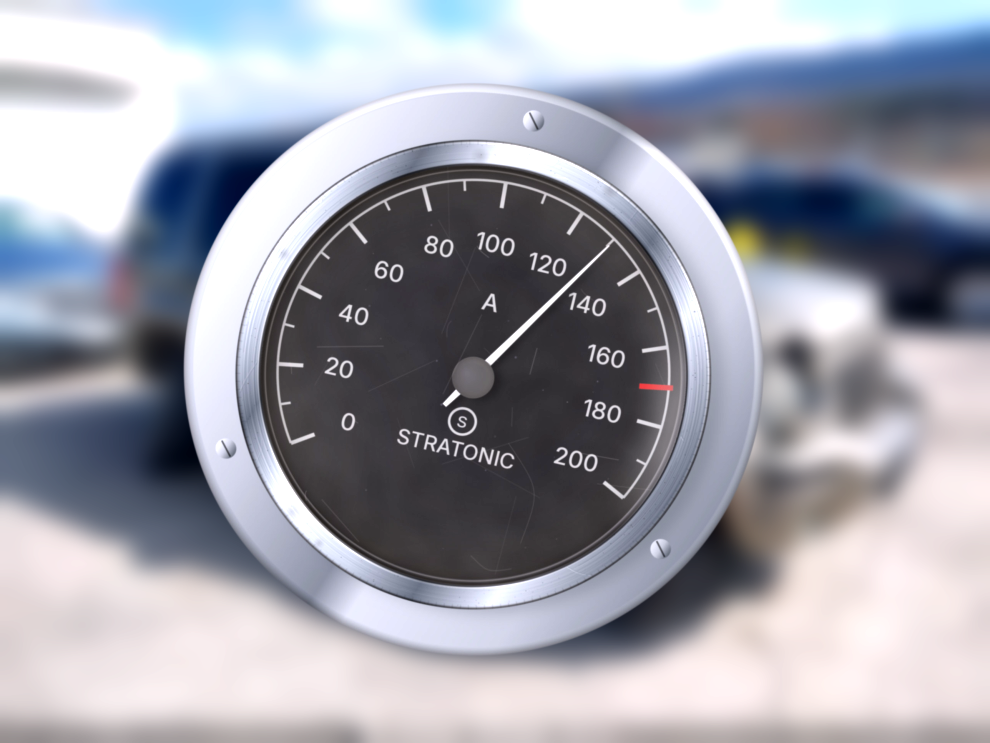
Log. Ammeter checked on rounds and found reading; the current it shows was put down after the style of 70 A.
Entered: 130 A
